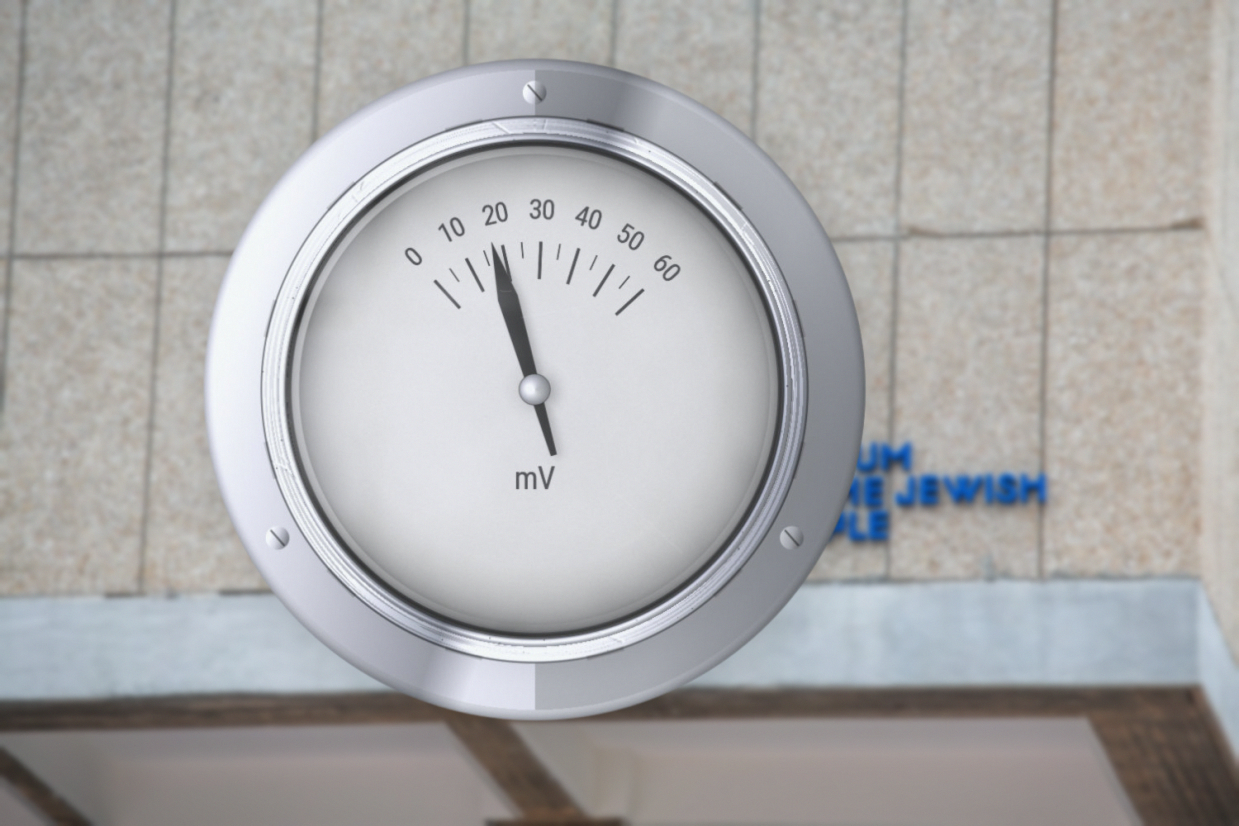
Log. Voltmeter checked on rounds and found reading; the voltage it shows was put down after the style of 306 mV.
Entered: 17.5 mV
